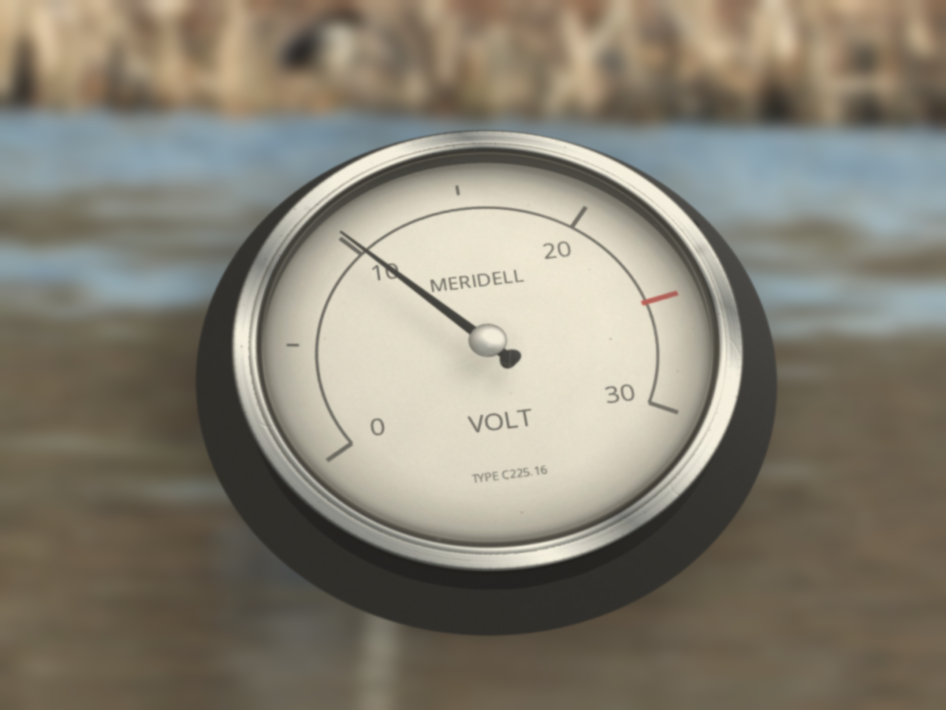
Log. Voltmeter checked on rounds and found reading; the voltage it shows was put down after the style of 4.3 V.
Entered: 10 V
